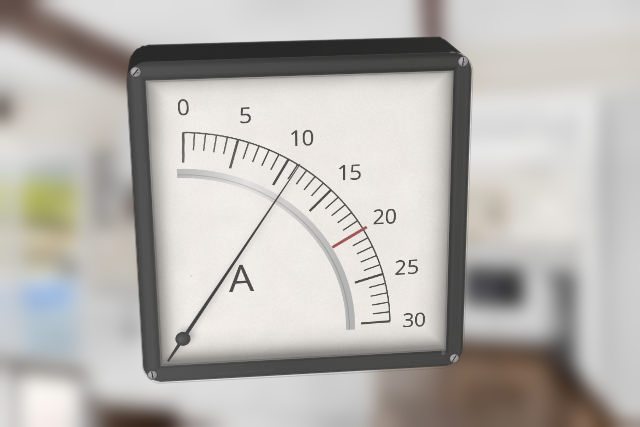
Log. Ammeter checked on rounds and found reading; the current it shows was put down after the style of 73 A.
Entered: 11 A
